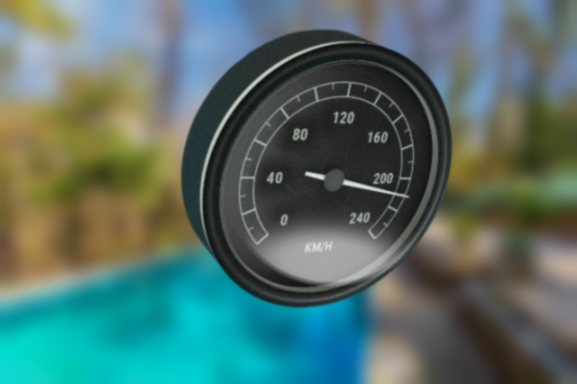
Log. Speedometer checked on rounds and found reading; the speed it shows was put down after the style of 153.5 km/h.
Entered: 210 km/h
